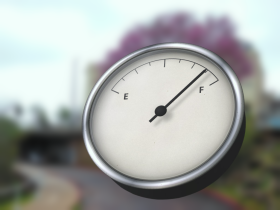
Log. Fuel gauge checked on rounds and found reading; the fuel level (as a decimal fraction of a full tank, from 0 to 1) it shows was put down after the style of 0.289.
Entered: 0.875
